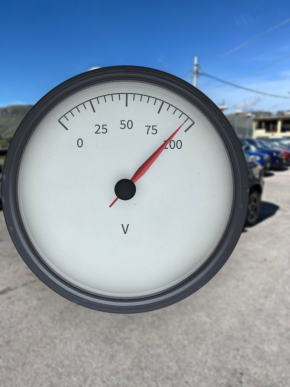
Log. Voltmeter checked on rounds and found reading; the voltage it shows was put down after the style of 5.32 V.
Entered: 95 V
